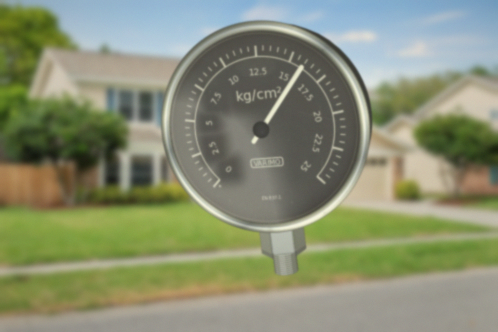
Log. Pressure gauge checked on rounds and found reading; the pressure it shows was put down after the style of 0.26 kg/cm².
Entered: 16 kg/cm²
